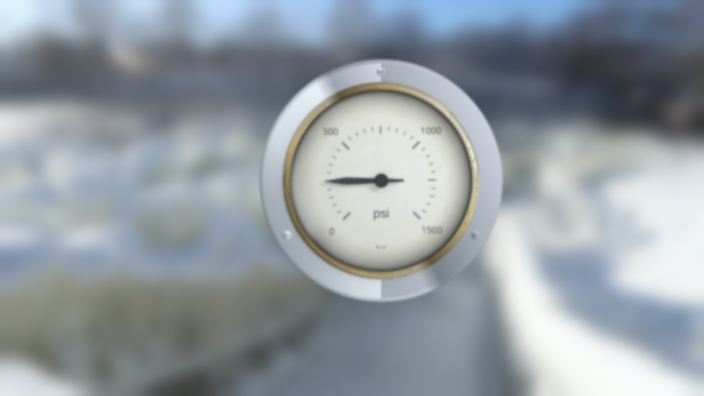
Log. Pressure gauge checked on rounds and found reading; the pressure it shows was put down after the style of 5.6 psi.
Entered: 250 psi
